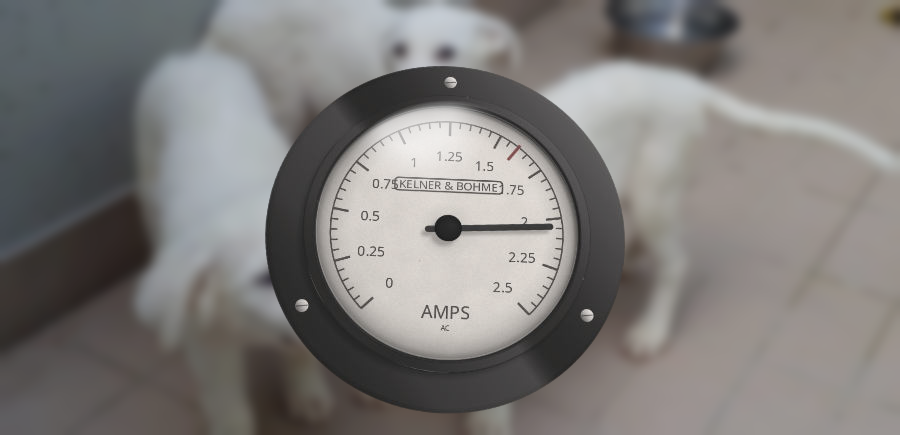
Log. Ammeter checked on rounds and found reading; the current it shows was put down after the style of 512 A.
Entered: 2.05 A
